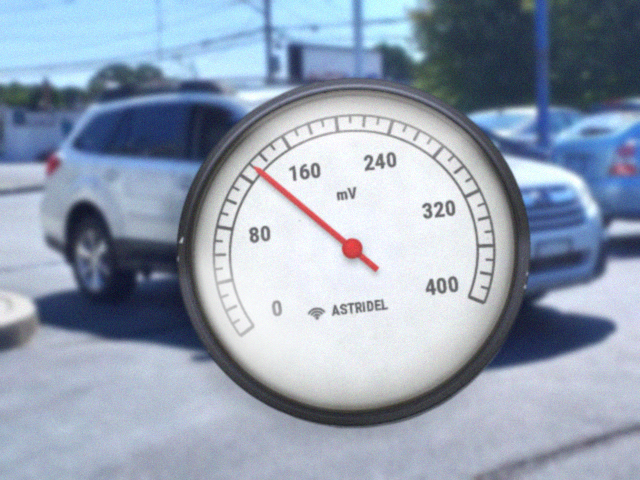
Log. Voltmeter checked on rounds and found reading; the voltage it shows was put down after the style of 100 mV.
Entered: 130 mV
